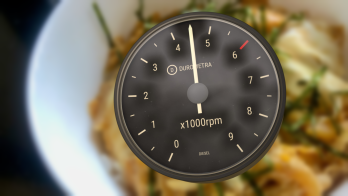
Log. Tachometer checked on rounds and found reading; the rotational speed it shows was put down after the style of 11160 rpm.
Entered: 4500 rpm
